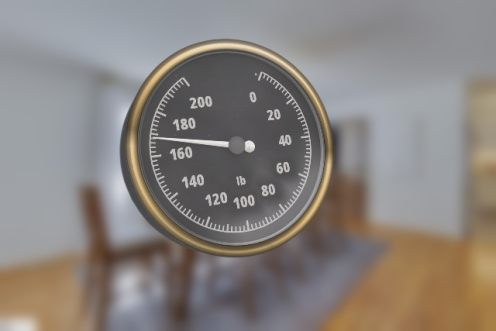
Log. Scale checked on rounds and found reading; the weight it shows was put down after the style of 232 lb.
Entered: 168 lb
